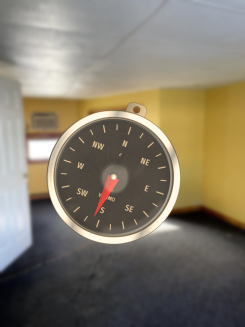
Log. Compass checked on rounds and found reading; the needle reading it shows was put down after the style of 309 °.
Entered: 187.5 °
